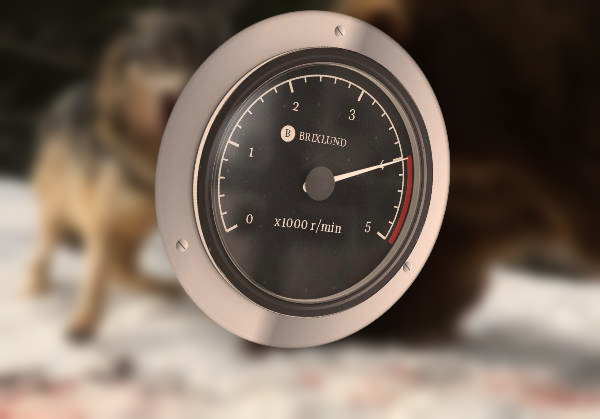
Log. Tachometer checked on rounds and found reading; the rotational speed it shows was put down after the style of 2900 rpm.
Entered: 4000 rpm
